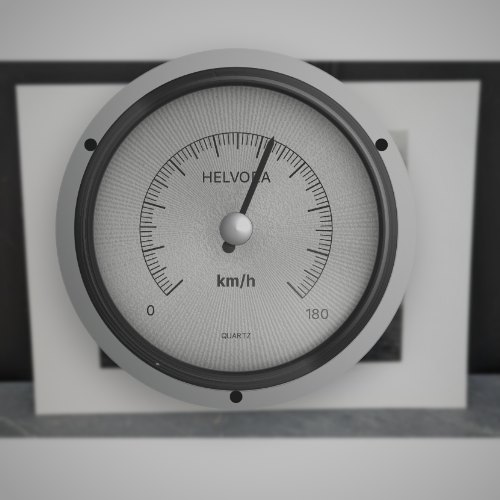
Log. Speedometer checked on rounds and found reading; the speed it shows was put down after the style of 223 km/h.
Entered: 104 km/h
